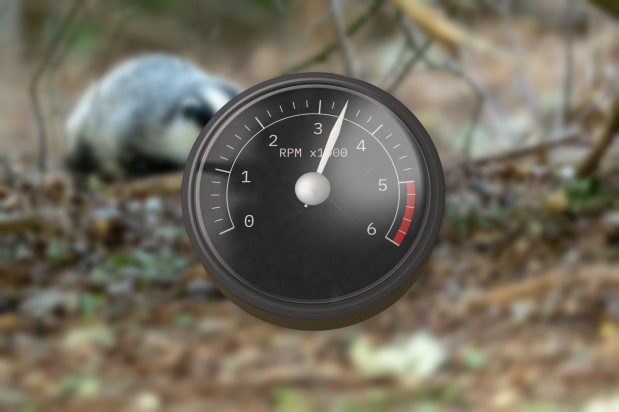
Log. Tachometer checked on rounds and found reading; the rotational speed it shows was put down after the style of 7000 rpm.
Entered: 3400 rpm
